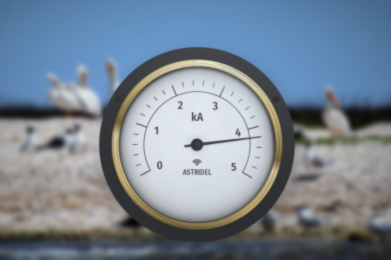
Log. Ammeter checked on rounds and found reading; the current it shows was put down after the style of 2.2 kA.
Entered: 4.2 kA
